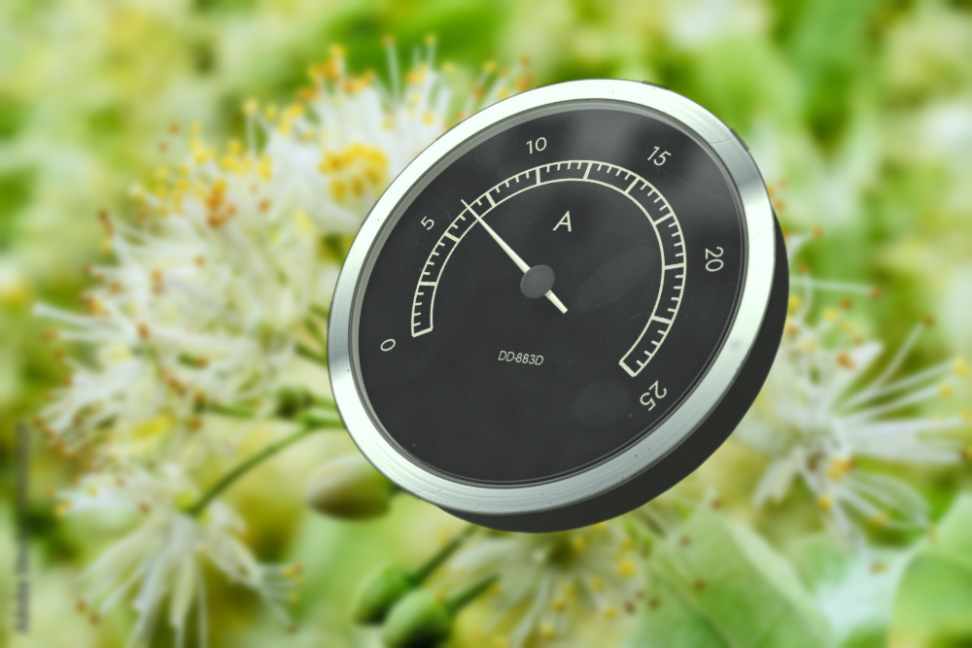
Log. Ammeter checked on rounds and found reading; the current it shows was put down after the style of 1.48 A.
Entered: 6.5 A
